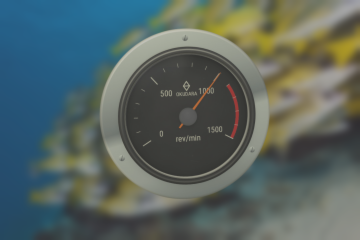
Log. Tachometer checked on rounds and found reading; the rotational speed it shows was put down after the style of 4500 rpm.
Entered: 1000 rpm
